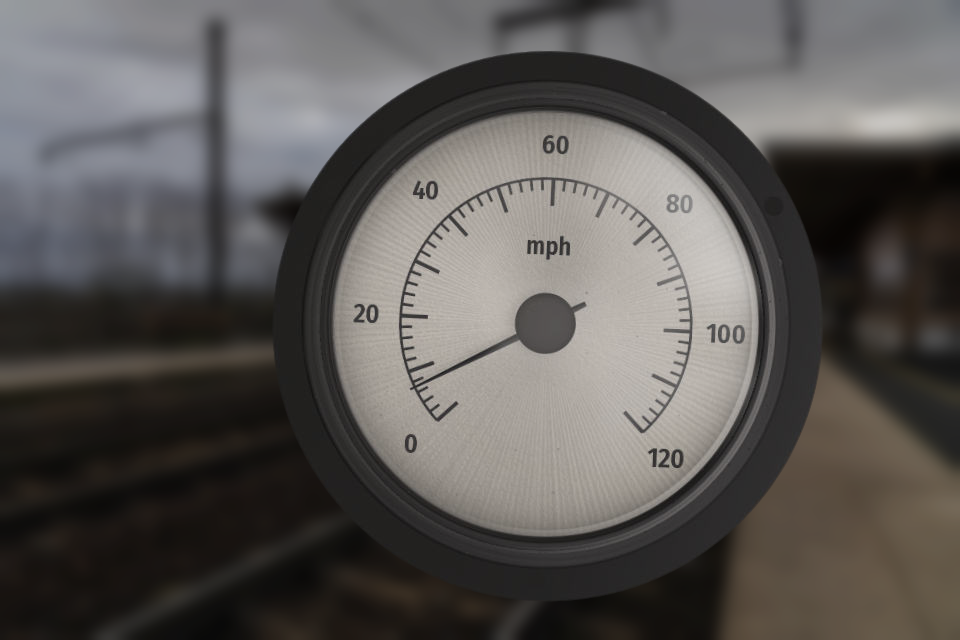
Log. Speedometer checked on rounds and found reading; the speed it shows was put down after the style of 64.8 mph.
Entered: 7 mph
